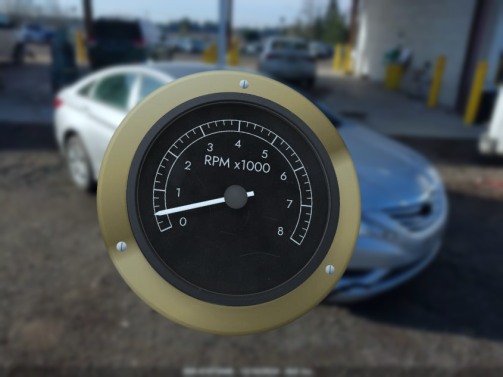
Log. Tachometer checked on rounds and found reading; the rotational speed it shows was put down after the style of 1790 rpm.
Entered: 400 rpm
